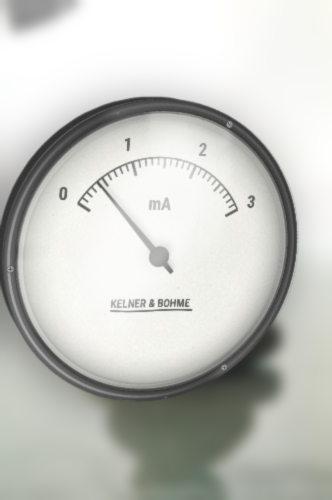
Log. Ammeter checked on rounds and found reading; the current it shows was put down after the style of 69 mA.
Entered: 0.4 mA
